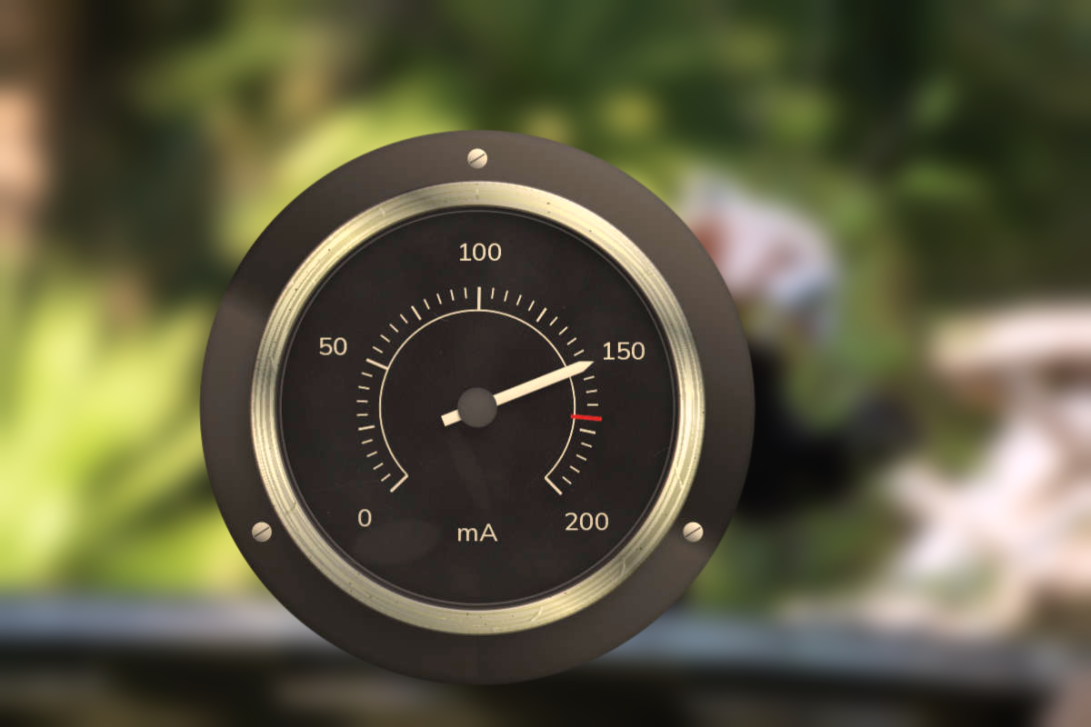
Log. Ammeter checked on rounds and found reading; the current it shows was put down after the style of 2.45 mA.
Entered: 150 mA
